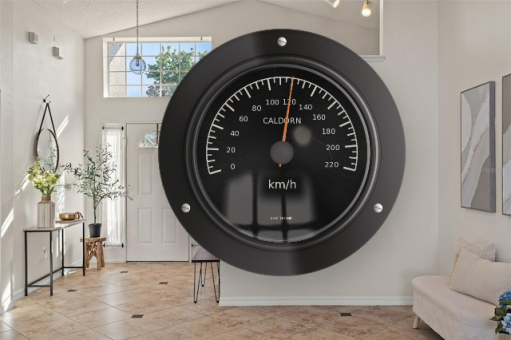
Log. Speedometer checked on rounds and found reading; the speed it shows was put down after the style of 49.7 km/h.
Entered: 120 km/h
